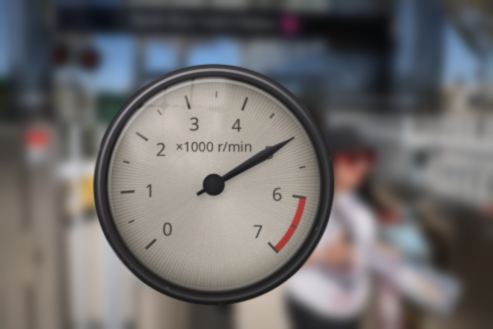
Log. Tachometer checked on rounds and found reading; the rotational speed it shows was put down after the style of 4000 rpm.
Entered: 5000 rpm
